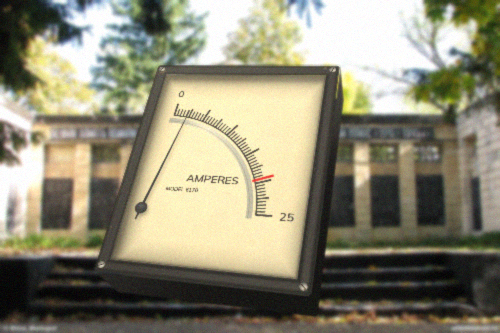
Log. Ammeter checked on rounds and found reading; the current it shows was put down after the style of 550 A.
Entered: 2.5 A
